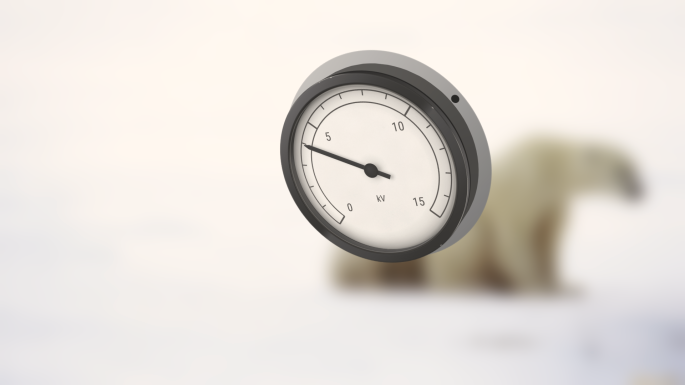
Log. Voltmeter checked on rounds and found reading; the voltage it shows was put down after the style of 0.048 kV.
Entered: 4 kV
